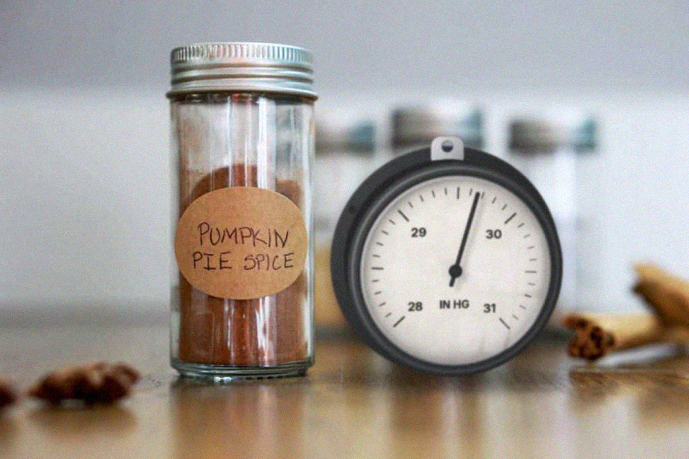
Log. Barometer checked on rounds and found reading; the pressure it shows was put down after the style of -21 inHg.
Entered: 29.65 inHg
